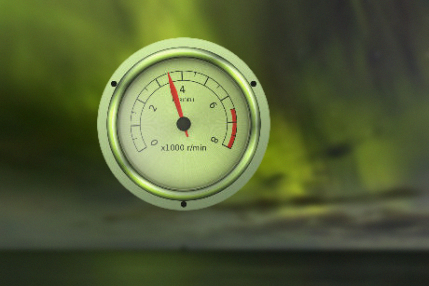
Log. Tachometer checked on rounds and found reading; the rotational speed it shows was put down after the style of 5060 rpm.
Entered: 3500 rpm
